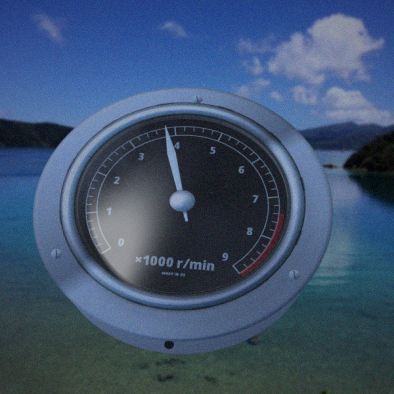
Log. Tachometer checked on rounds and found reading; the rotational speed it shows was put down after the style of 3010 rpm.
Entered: 3800 rpm
